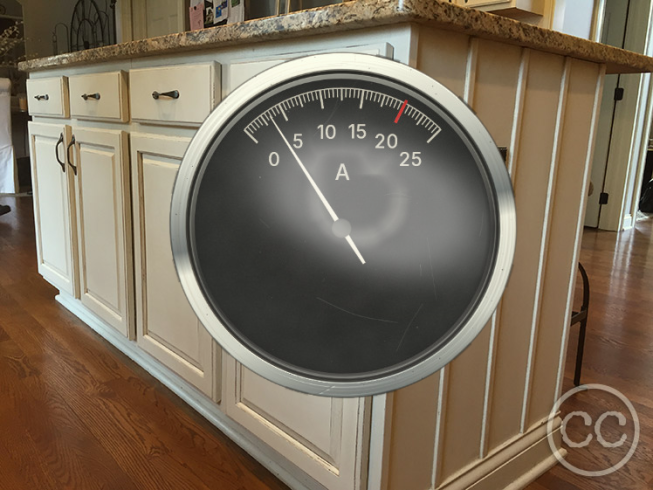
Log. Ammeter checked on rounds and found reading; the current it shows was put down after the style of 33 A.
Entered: 3.5 A
